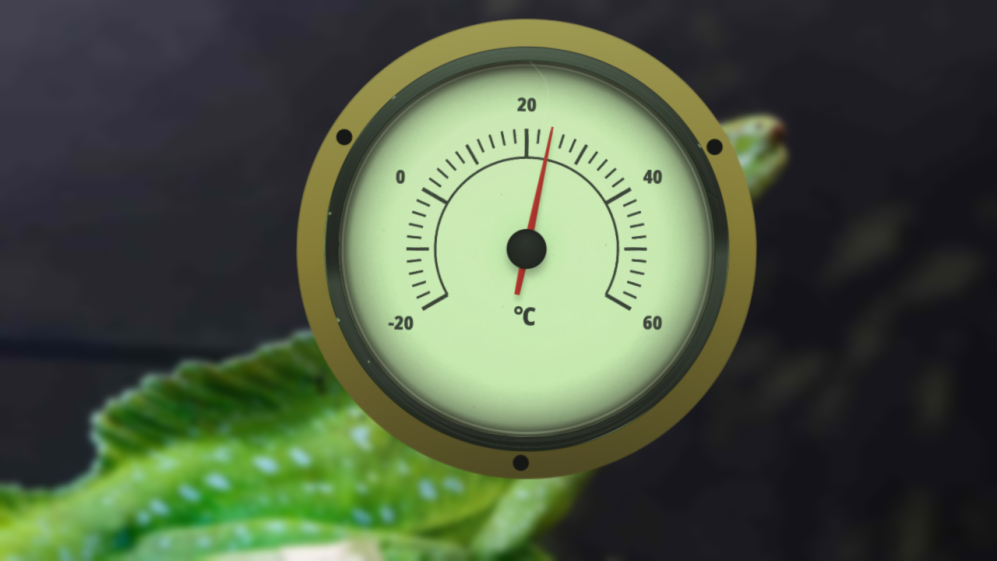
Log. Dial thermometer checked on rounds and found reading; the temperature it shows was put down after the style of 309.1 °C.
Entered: 24 °C
